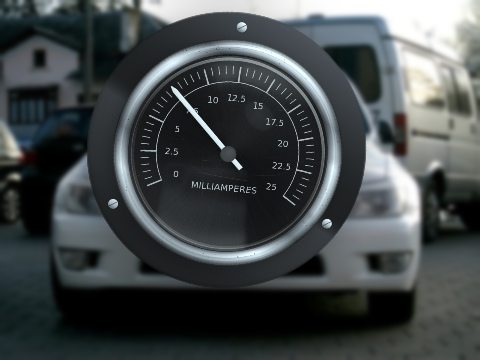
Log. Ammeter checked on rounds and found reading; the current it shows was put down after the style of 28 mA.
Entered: 7.5 mA
